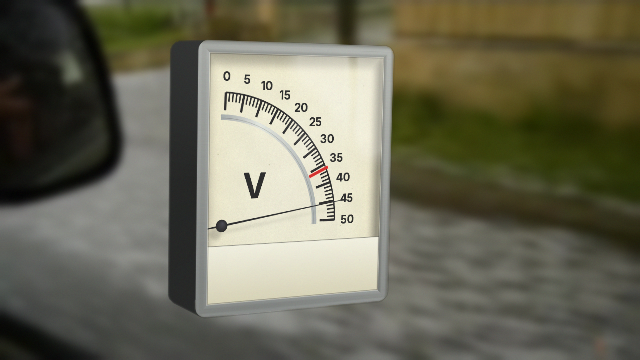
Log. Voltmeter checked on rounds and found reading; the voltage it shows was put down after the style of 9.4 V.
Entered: 45 V
